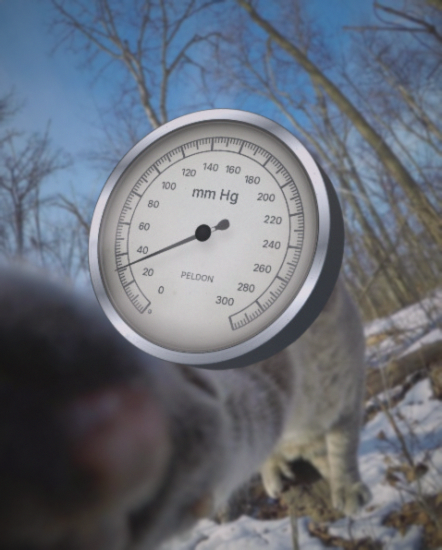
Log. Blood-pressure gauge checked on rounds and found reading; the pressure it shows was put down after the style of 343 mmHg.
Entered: 30 mmHg
